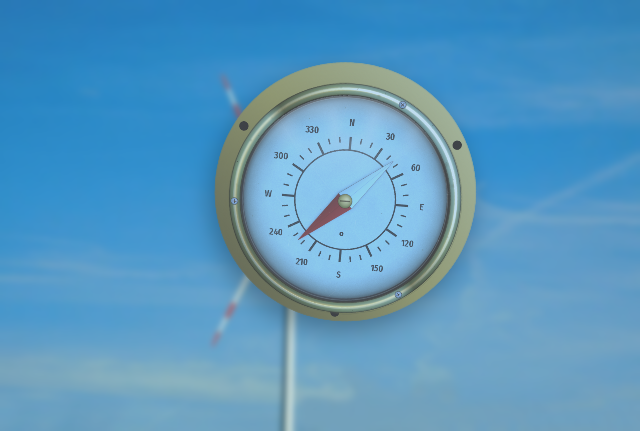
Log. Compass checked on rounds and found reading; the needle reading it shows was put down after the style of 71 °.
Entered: 225 °
